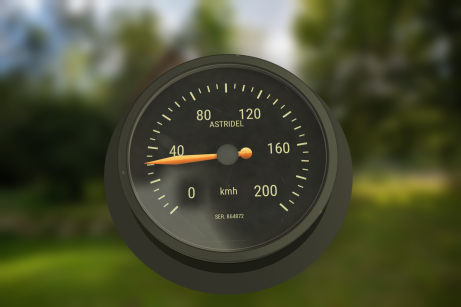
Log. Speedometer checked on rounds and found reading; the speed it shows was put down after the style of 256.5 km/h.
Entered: 30 km/h
